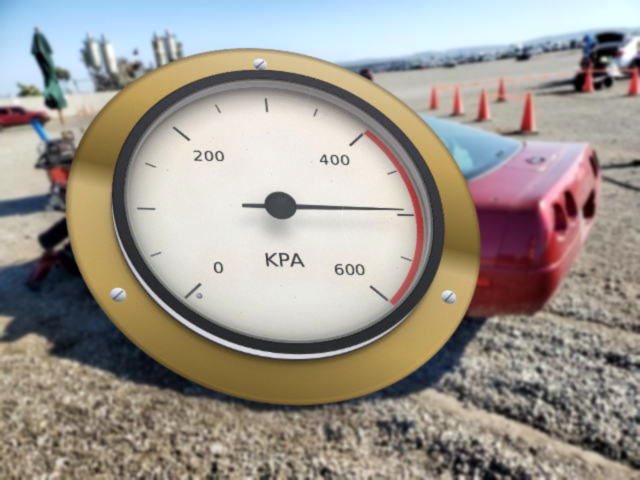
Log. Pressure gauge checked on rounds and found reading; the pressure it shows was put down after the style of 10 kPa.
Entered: 500 kPa
